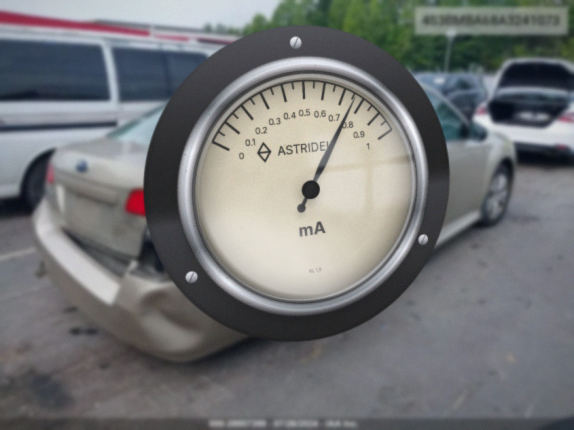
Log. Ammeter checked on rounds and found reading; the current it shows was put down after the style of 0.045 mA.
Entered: 0.75 mA
